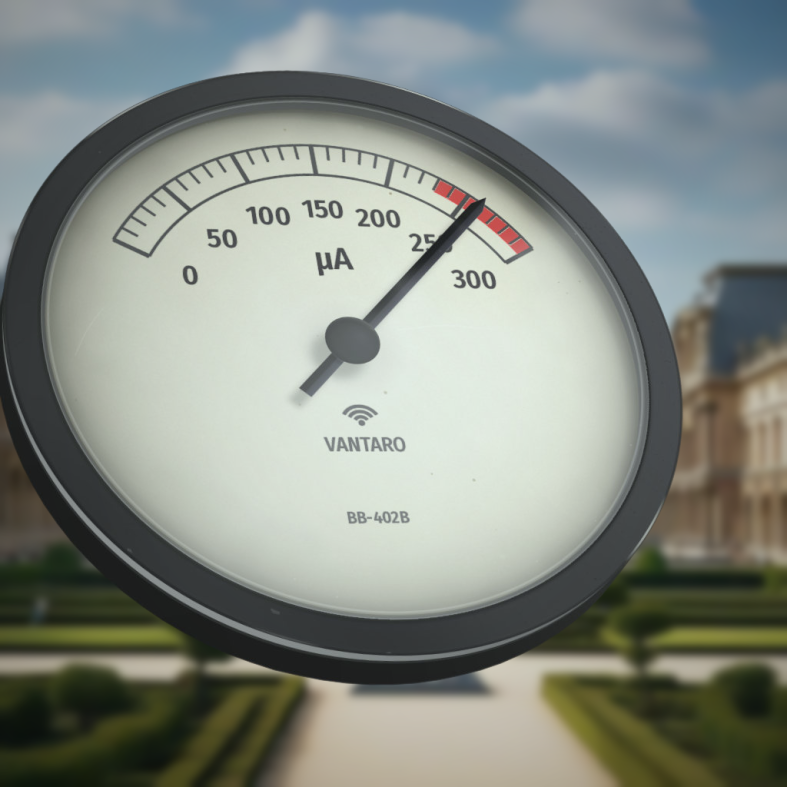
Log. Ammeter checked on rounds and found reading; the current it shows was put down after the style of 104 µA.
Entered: 260 µA
